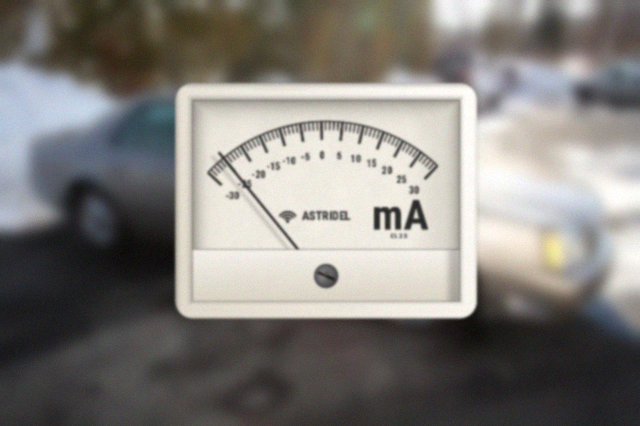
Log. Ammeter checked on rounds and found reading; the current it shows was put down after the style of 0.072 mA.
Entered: -25 mA
